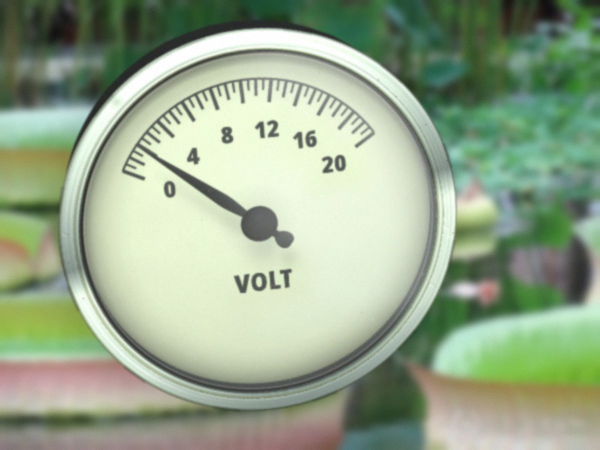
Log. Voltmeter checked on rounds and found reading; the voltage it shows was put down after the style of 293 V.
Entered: 2 V
